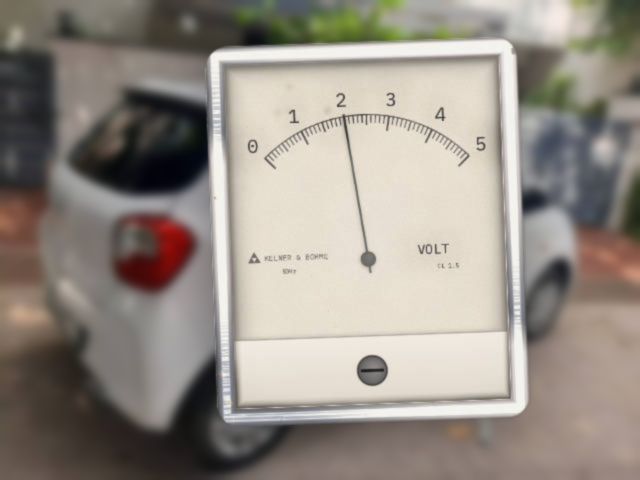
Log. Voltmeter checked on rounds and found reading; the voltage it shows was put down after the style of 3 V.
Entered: 2 V
